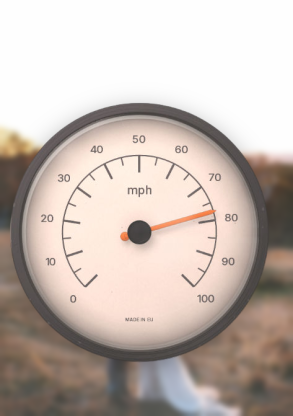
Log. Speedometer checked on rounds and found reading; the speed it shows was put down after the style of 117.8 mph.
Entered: 77.5 mph
